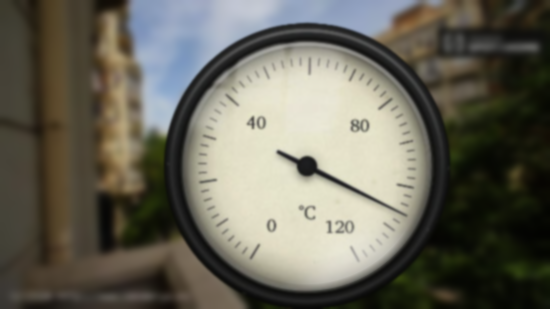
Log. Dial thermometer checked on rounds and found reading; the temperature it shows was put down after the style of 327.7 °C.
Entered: 106 °C
